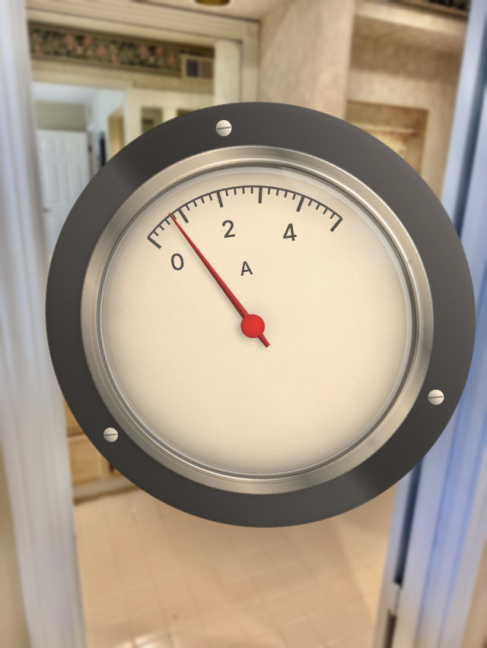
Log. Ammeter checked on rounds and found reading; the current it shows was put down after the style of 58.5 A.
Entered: 0.8 A
